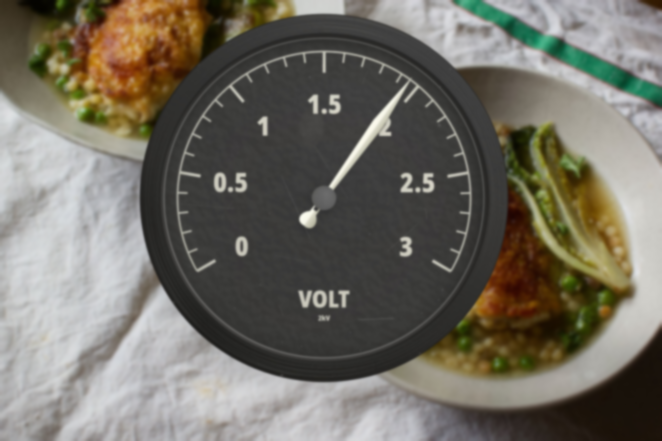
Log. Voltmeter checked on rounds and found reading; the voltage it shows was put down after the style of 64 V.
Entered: 1.95 V
